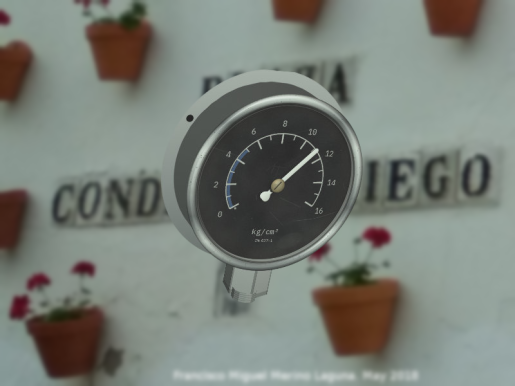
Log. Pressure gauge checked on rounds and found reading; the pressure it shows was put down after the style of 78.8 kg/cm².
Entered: 11 kg/cm²
